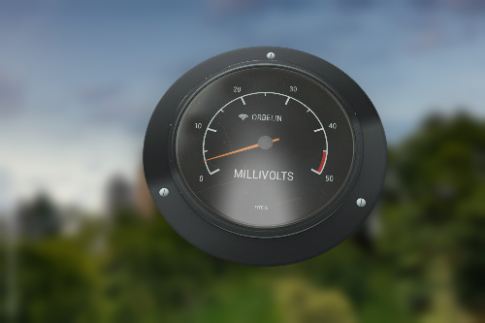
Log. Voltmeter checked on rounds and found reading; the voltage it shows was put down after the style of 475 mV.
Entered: 2.5 mV
